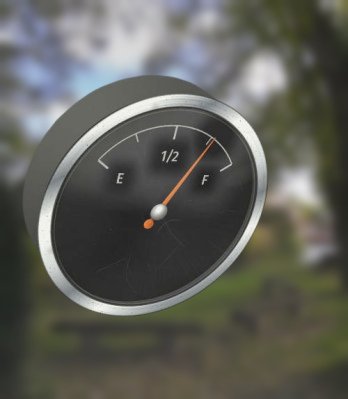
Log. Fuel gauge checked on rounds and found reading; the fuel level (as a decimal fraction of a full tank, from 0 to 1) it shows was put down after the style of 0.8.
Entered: 0.75
